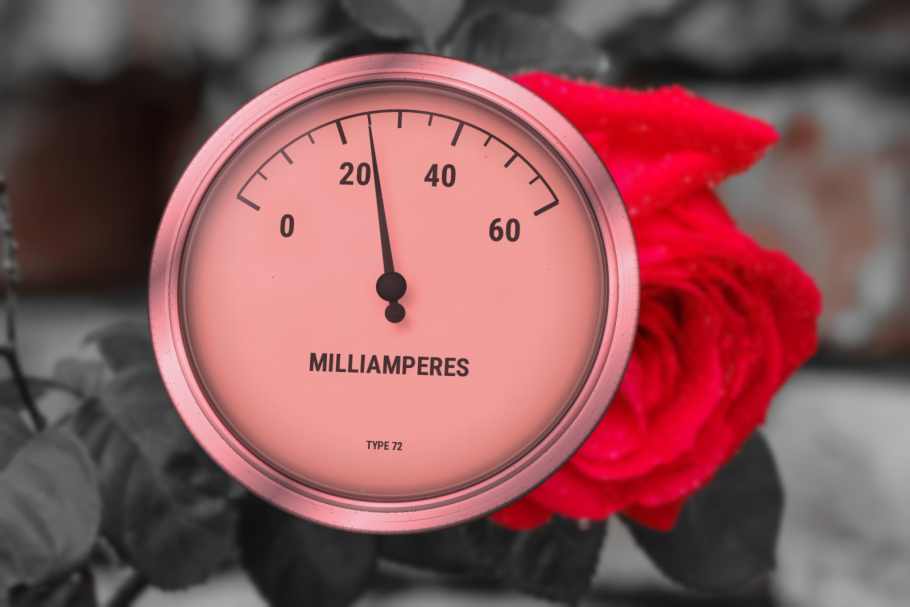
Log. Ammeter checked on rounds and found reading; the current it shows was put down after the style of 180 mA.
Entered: 25 mA
